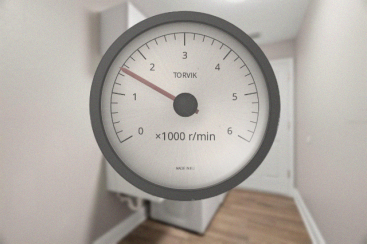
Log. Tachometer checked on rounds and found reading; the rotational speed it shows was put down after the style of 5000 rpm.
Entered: 1500 rpm
